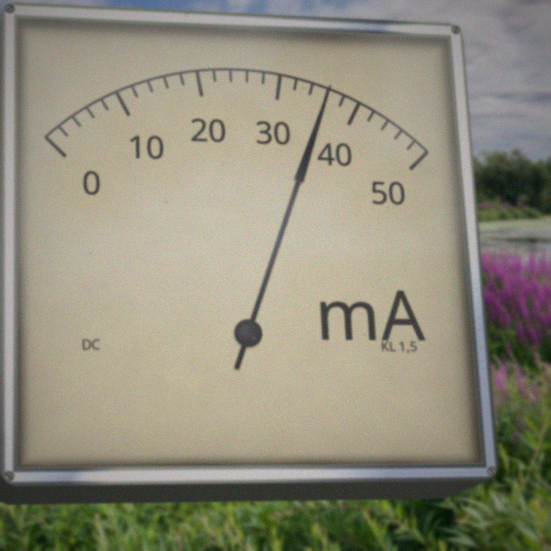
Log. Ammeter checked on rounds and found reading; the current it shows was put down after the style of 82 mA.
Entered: 36 mA
